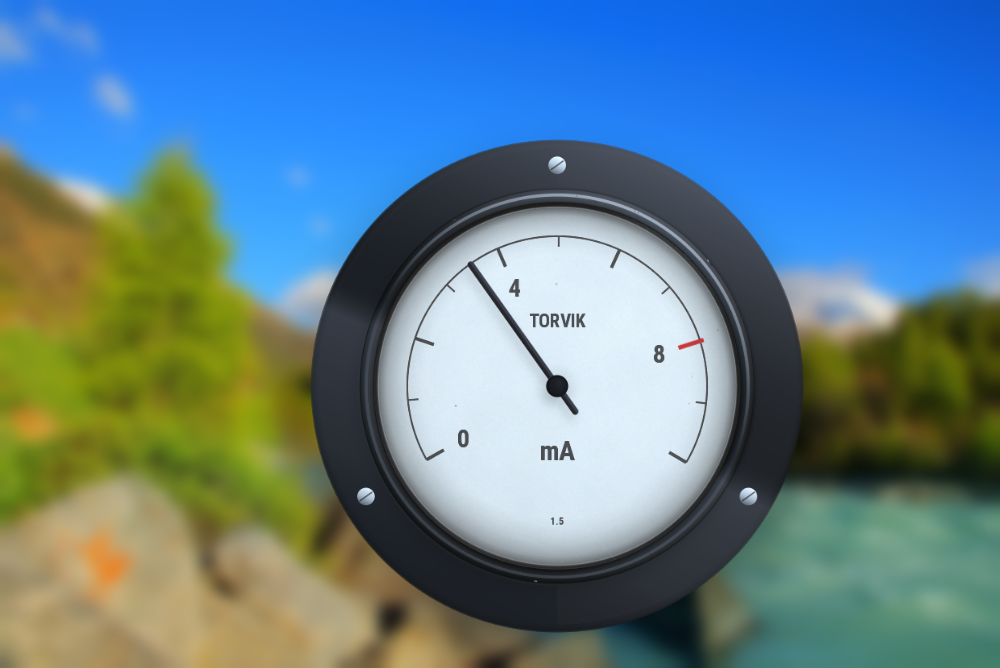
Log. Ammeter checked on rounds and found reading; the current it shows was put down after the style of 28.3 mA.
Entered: 3.5 mA
